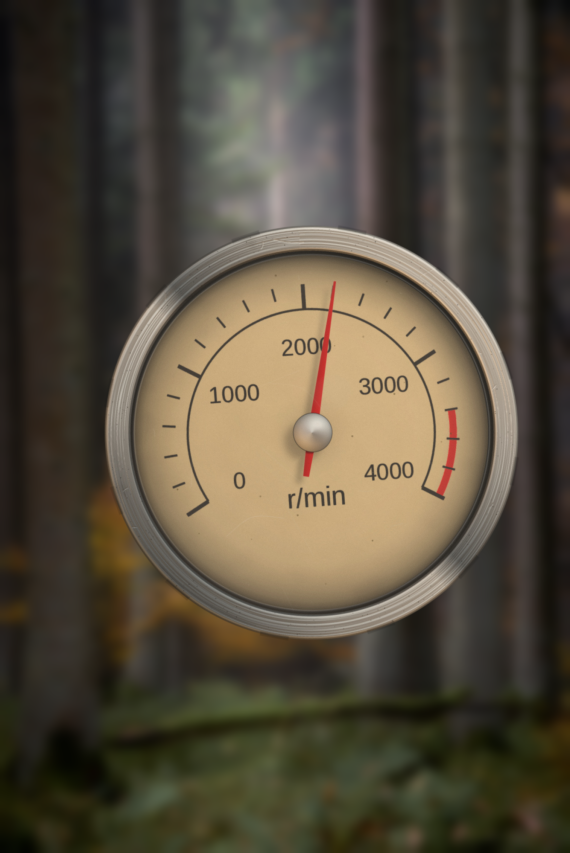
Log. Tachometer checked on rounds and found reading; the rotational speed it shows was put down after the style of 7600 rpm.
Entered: 2200 rpm
